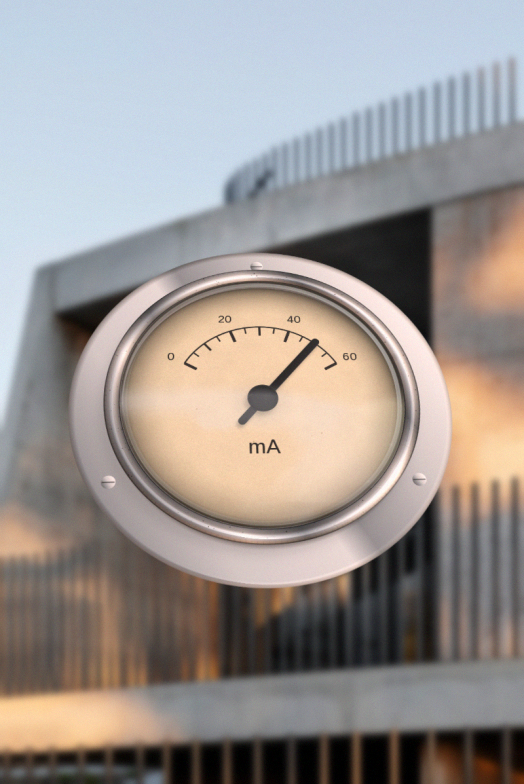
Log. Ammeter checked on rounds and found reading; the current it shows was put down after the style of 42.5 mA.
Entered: 50 mA
